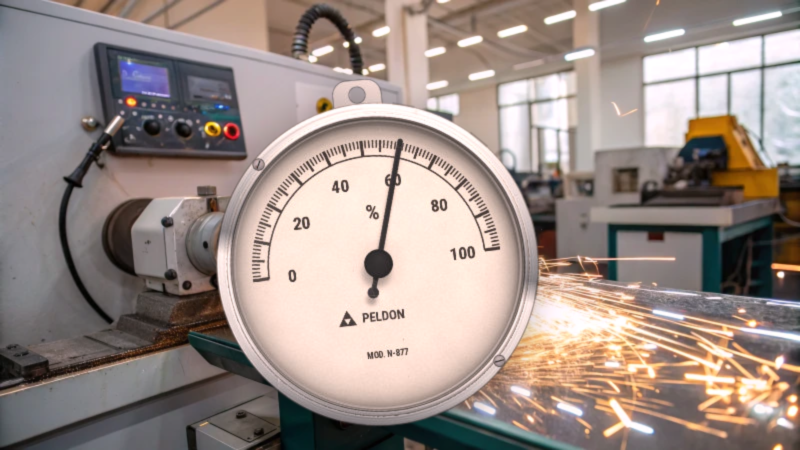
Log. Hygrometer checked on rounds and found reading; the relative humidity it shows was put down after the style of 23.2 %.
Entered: 60 %
